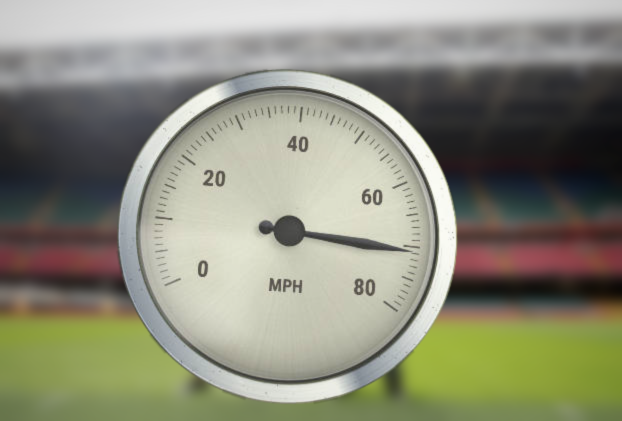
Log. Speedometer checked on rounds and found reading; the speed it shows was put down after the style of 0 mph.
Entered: 71 mph
